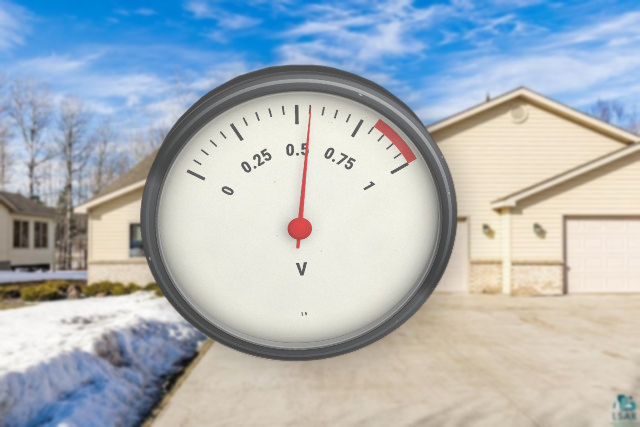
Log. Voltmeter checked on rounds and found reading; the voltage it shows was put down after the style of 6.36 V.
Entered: 0.55 V
